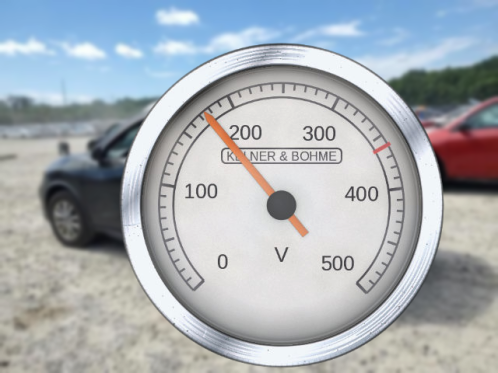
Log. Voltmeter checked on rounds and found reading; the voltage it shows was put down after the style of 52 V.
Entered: 175 V
